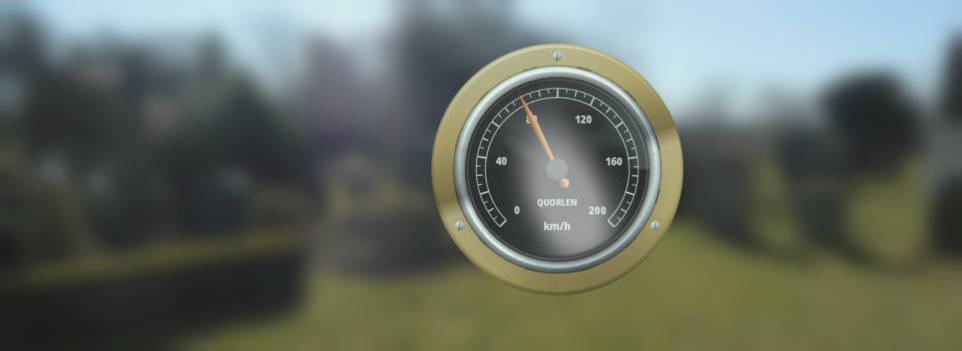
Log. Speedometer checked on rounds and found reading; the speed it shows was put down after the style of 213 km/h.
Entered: 80 km/h
